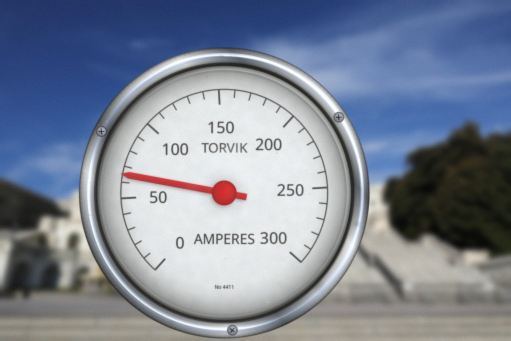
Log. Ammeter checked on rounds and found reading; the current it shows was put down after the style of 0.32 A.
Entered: 65 A
